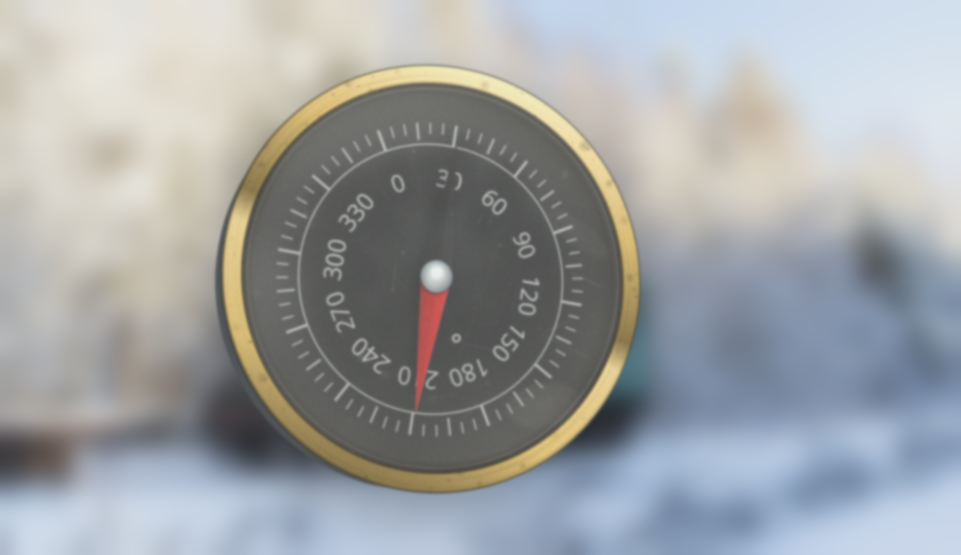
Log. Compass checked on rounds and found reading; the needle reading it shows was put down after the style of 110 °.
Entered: 210 °
